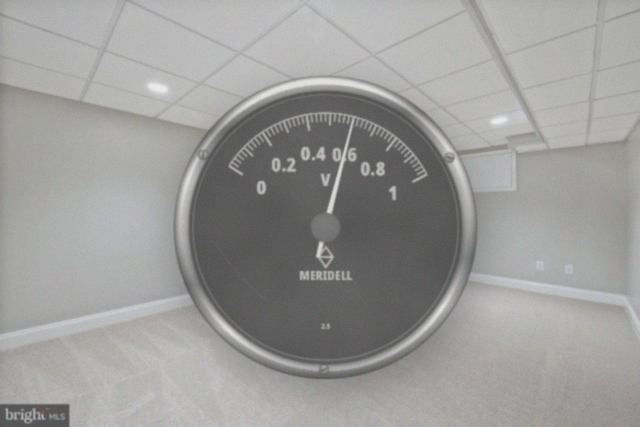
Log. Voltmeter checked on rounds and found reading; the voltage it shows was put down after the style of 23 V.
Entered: 0.6 V
